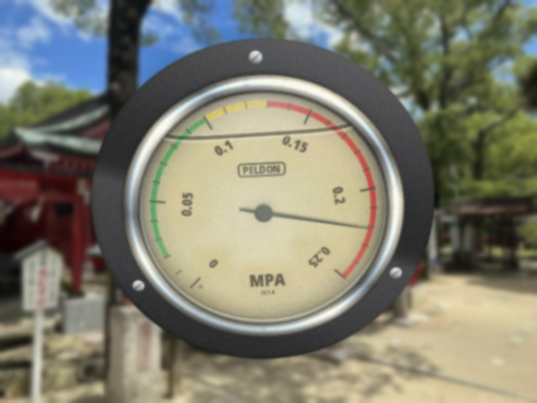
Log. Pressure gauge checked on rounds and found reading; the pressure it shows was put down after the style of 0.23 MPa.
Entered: 0.22 MPa
